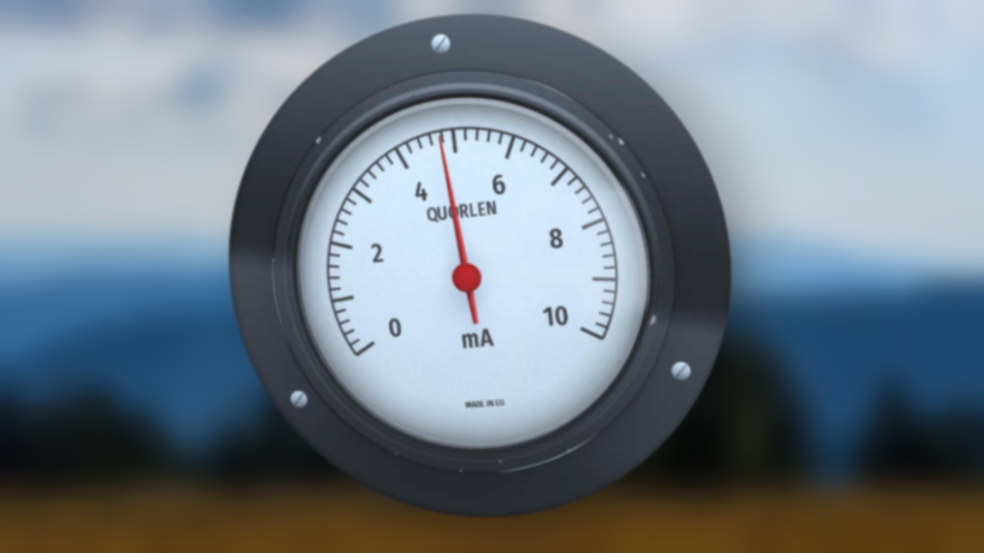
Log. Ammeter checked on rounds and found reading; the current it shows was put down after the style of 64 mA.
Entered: 4.8 mA
